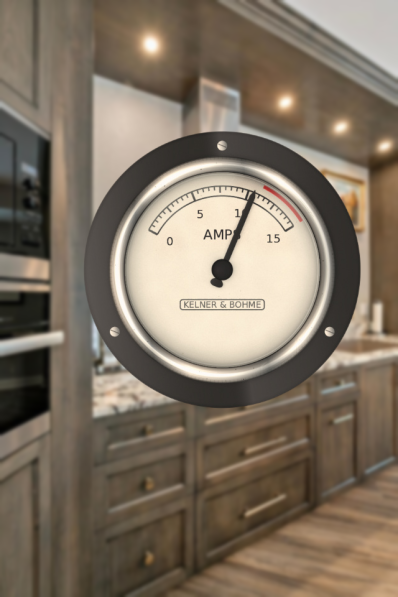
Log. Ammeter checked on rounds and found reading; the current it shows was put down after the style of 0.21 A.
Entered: 10.5 A
